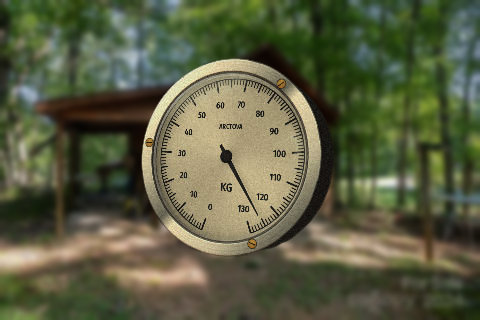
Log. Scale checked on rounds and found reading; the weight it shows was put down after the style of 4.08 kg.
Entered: 125 kg
